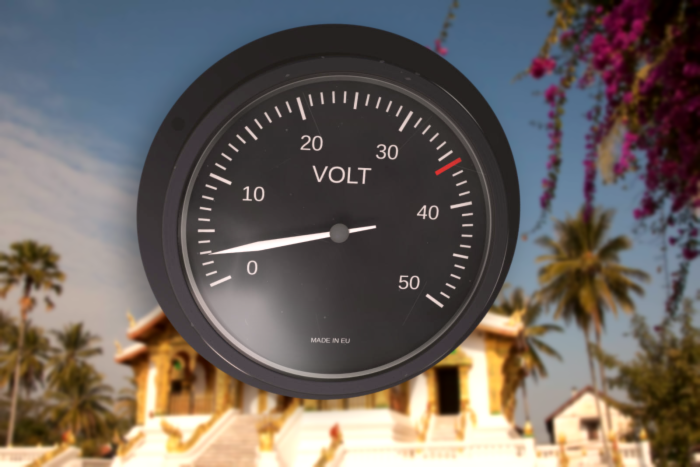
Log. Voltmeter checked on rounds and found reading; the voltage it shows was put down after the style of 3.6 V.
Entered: 3 V
